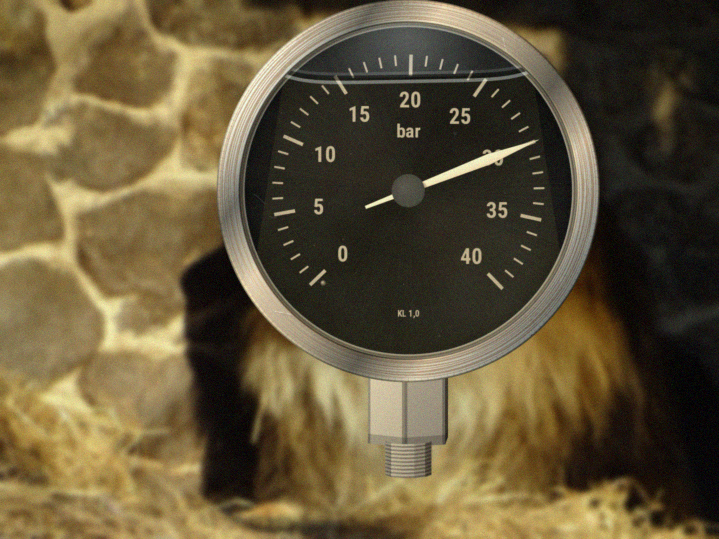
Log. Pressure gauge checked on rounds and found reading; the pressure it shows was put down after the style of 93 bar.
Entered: 30 bar
